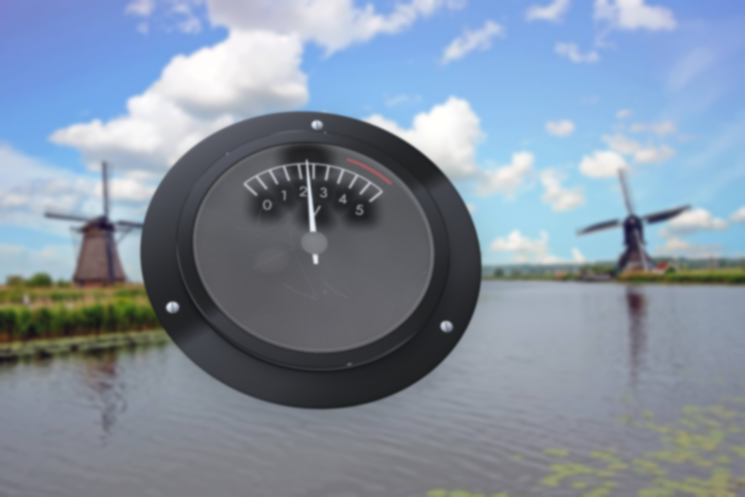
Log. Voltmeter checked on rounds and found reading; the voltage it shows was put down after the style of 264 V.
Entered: 2.25 V
